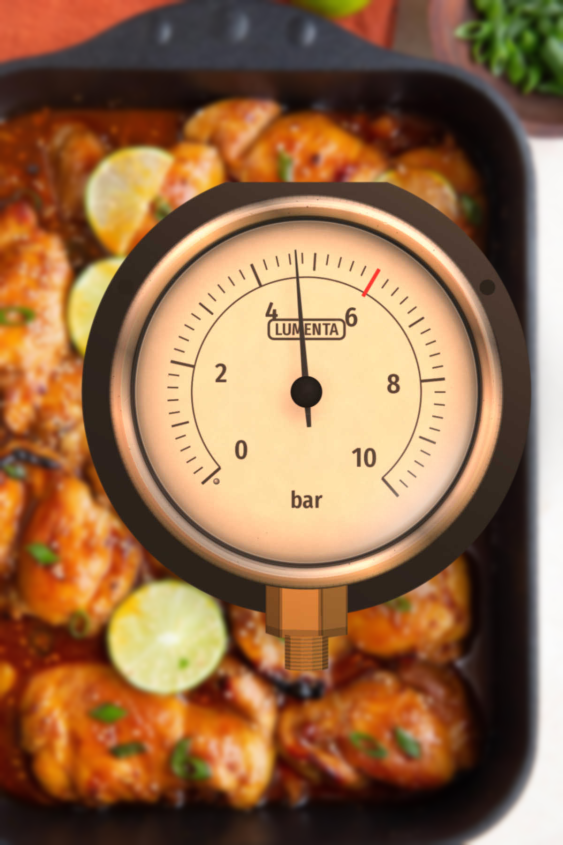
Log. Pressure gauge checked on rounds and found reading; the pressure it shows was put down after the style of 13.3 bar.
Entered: 4.7 bar
